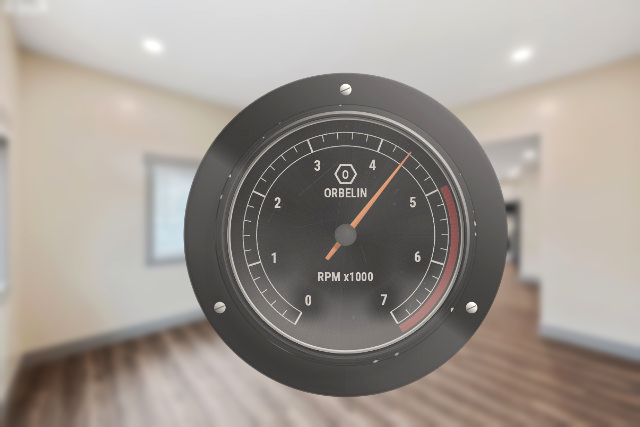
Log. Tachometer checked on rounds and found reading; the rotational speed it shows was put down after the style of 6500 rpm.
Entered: 4400 rpm
